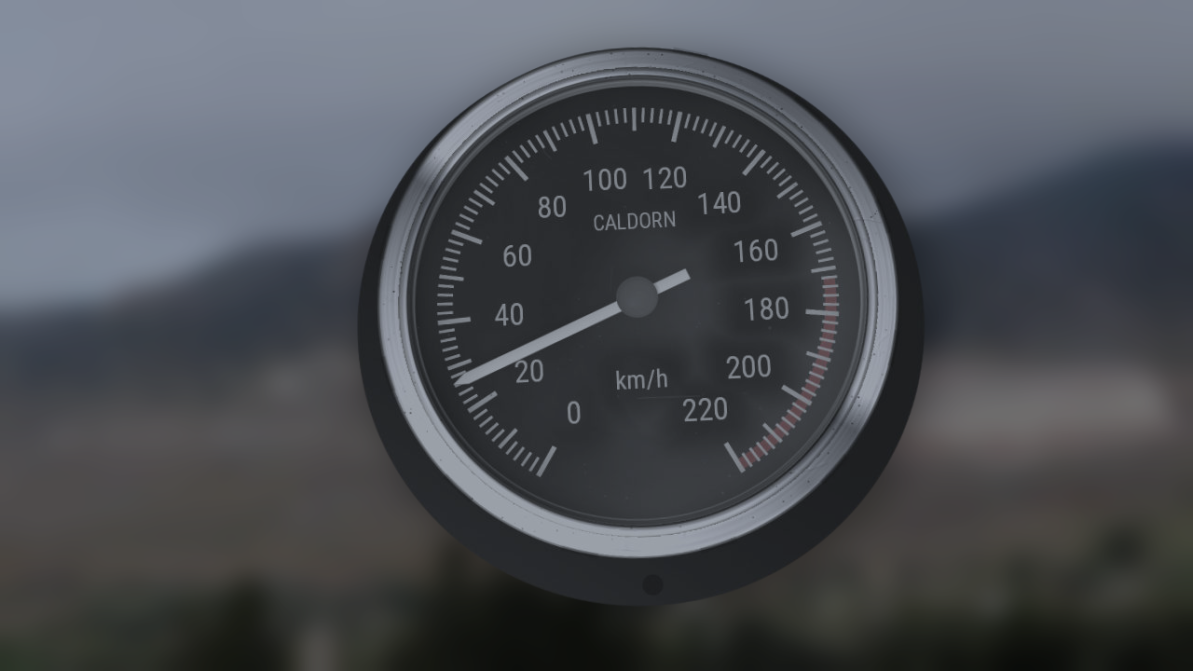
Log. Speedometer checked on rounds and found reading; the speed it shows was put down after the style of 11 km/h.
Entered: 26 km/h
